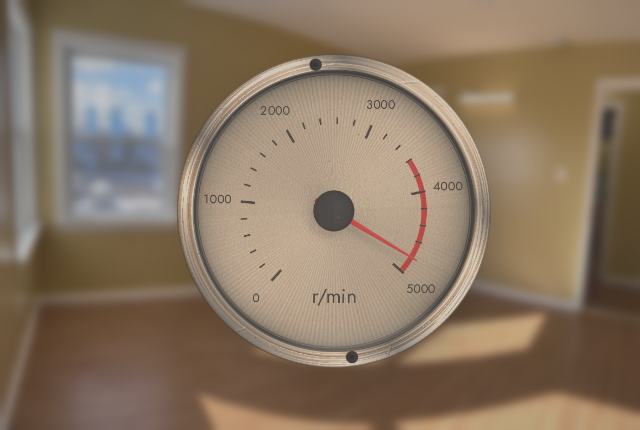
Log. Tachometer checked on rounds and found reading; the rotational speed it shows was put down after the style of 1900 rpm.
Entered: 4800 rpm
